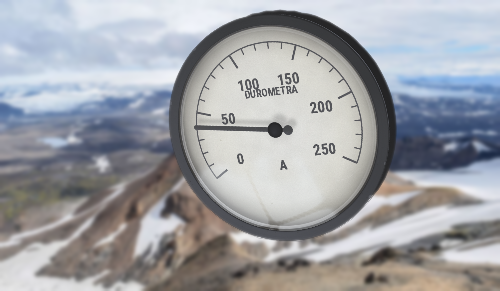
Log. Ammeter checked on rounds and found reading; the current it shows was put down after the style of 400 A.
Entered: 40 A
